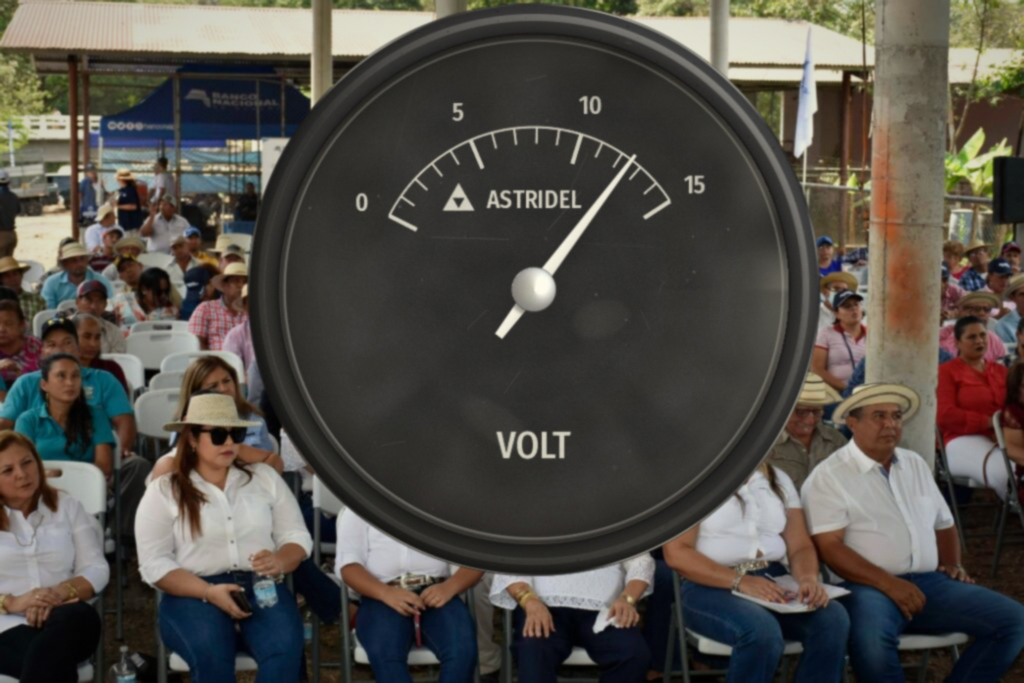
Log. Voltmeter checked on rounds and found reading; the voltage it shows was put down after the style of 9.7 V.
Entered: 12.5 V
